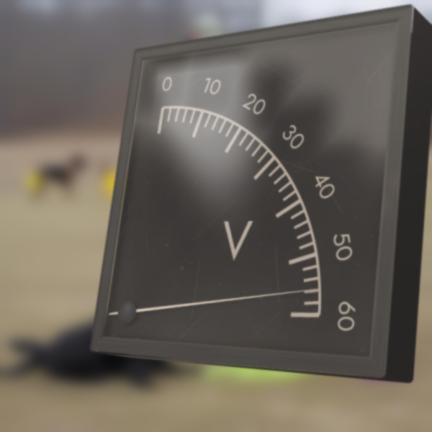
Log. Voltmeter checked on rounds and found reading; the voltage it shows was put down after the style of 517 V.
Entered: 56 V
